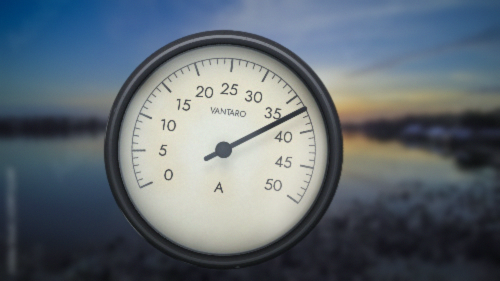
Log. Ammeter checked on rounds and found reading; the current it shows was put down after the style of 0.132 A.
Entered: 37 A
